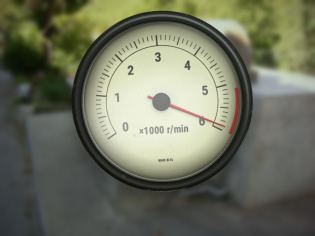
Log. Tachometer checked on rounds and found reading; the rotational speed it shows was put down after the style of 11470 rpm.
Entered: 5900 rpm
